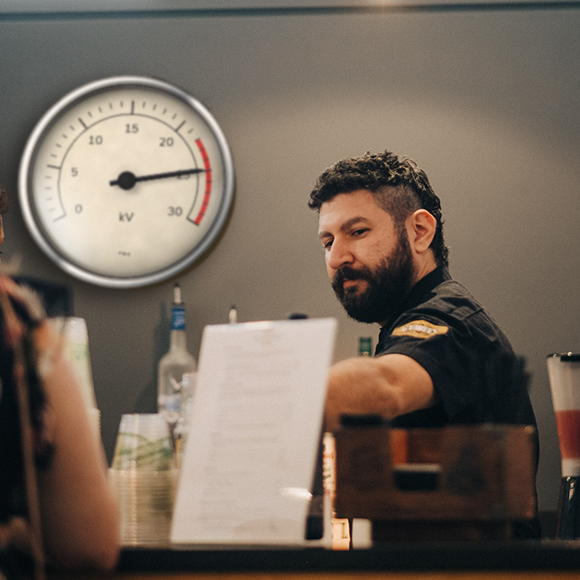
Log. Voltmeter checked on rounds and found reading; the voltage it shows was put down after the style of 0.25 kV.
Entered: 25 kV
